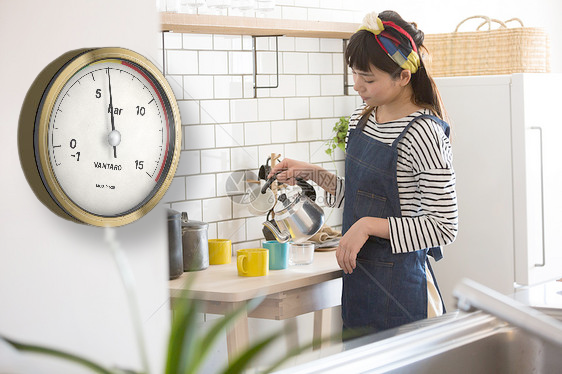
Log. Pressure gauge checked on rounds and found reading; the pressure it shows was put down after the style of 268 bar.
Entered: 6 bar
